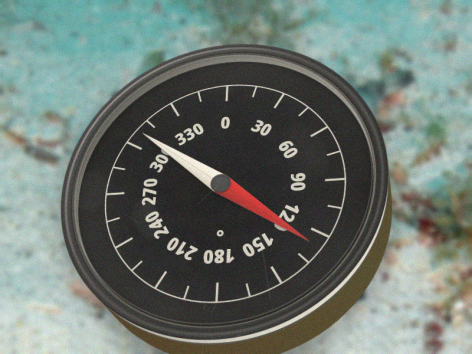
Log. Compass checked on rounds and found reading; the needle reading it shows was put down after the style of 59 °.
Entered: 127.5 °
